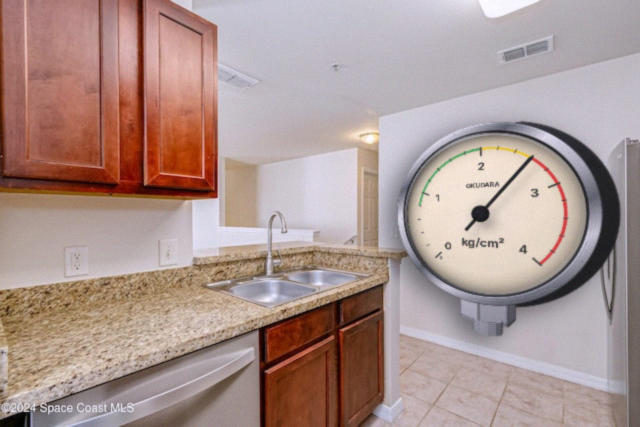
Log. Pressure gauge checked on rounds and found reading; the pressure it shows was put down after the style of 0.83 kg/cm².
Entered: 2.6 kg/cm²
